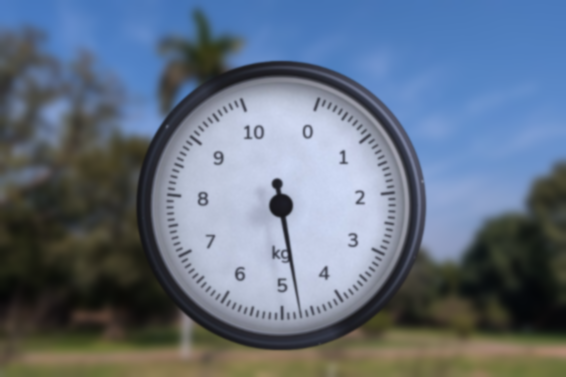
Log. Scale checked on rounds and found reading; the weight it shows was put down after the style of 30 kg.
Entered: 4.7 kg
